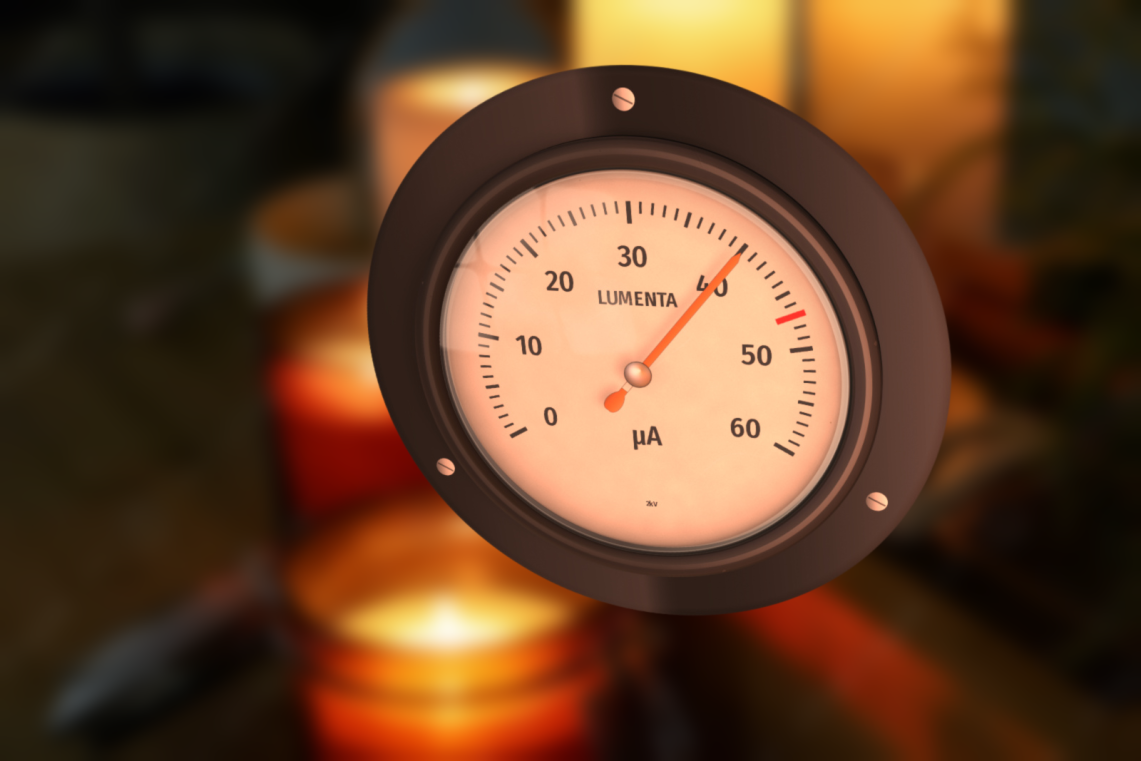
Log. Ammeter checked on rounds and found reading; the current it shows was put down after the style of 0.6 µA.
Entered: 40 µA
